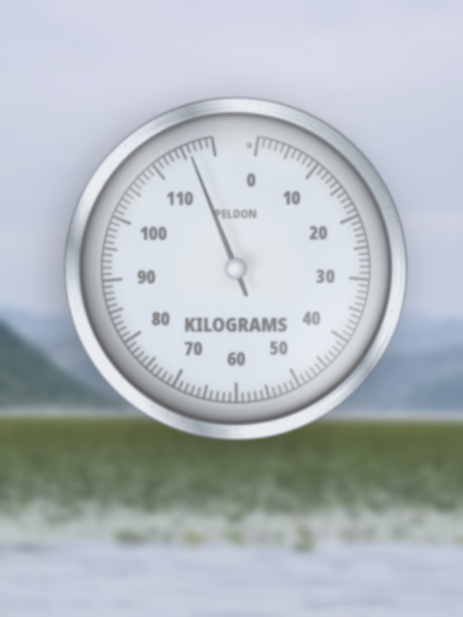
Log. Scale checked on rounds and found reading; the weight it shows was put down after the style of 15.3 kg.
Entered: 116 kg
